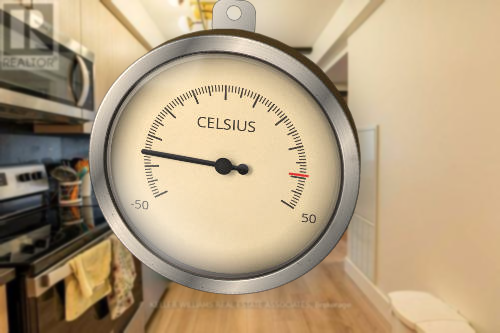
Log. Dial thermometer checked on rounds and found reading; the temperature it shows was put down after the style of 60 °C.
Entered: -35 °C
